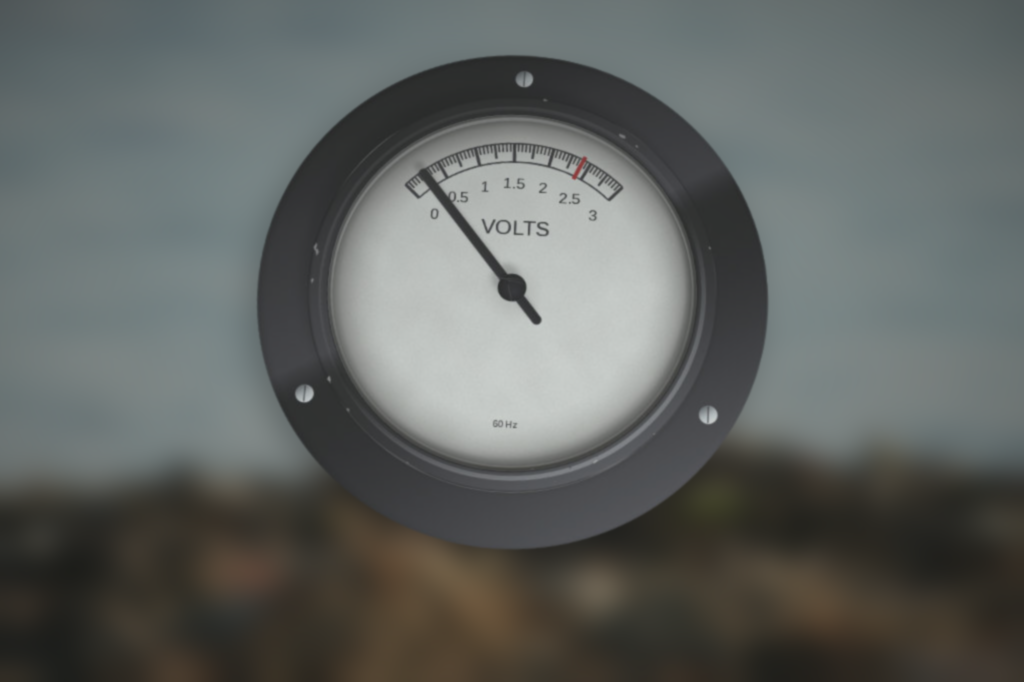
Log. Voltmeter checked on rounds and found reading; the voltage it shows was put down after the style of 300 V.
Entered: 0.25 V
